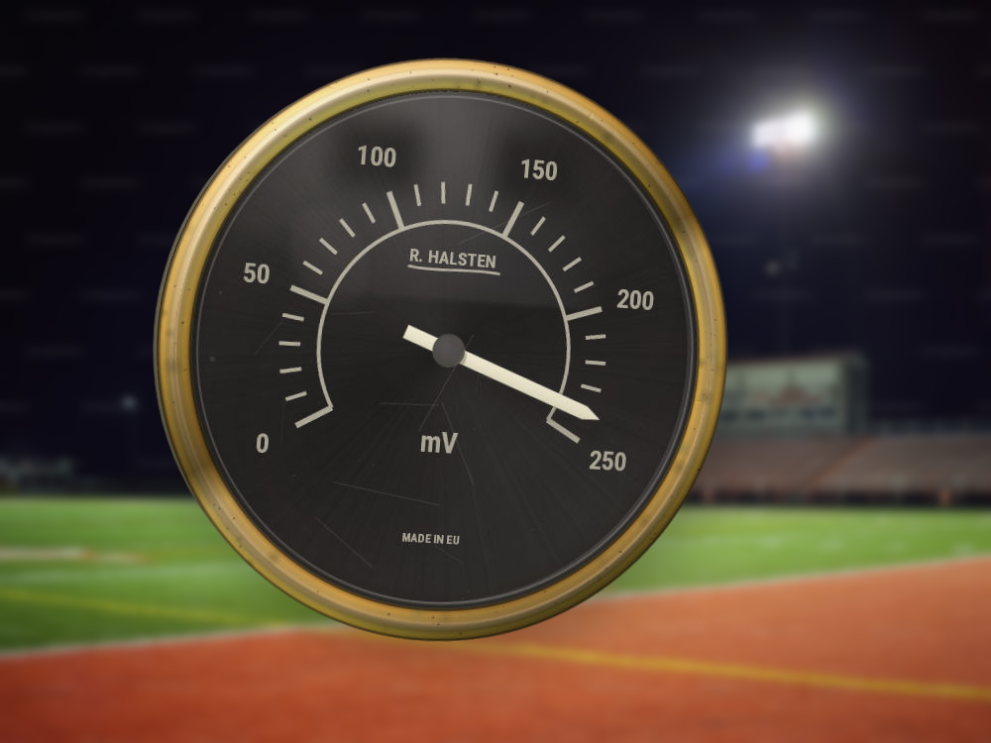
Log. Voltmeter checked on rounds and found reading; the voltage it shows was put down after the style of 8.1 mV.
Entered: 240 mV
